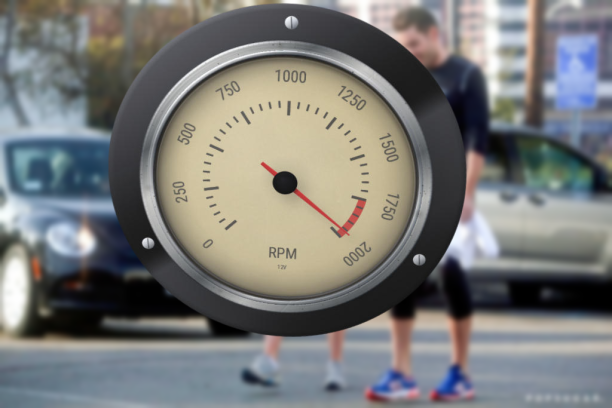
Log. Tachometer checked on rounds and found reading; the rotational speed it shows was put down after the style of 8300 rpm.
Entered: 1950 rpm
